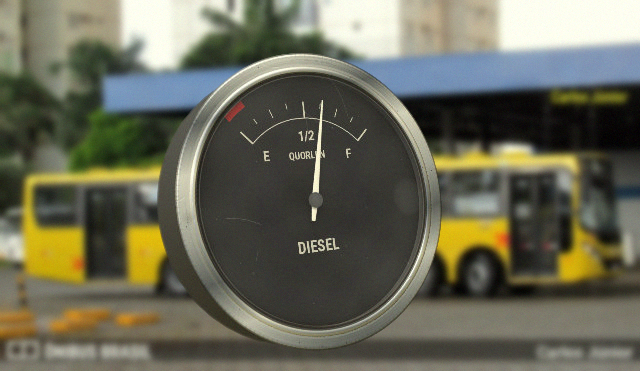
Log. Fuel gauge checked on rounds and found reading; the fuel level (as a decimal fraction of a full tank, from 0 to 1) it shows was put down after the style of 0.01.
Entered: 0.625
